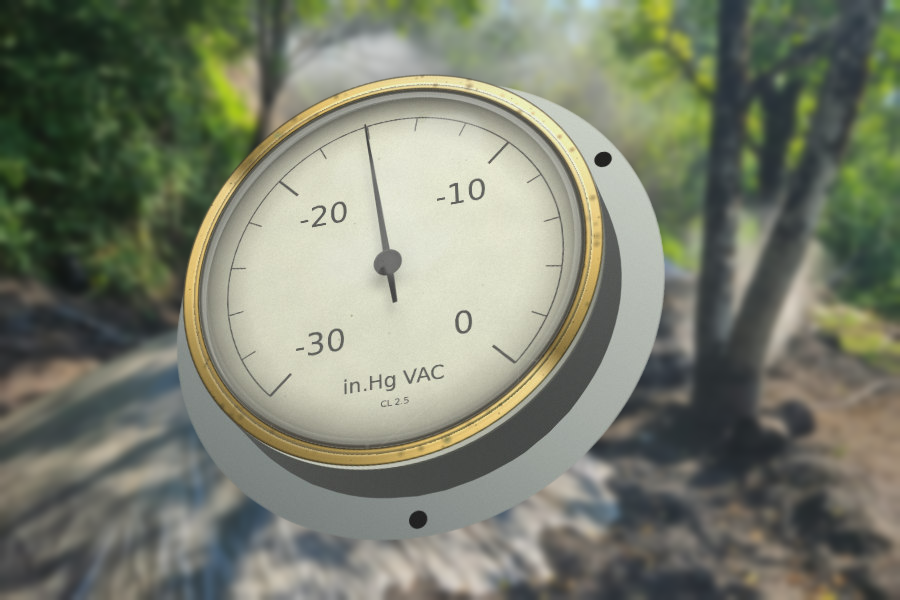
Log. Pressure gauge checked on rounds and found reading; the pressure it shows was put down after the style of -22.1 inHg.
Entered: -16 inHg
